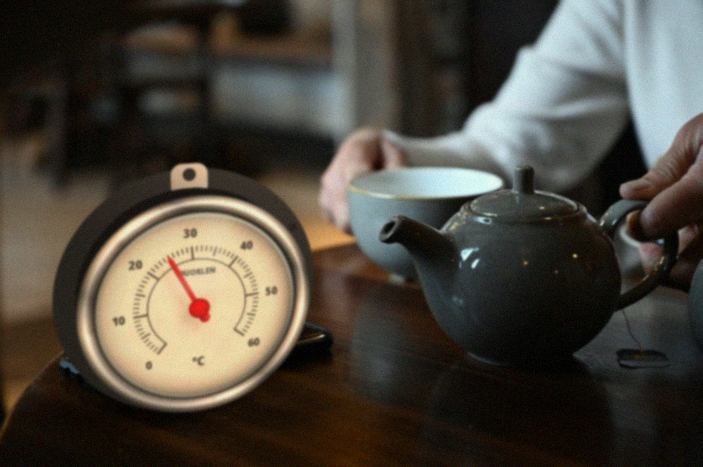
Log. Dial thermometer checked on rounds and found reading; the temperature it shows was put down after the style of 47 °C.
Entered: 25 °C
